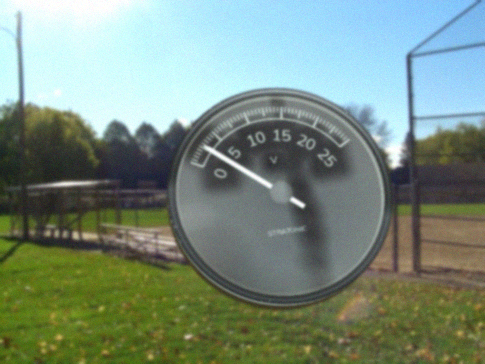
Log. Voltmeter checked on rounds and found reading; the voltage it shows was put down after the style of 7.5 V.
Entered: 2.5 V
